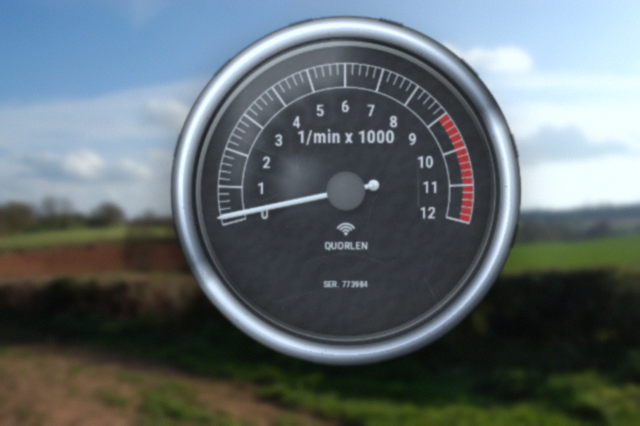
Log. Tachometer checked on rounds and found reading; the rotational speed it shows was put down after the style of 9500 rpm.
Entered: 200 rpm
